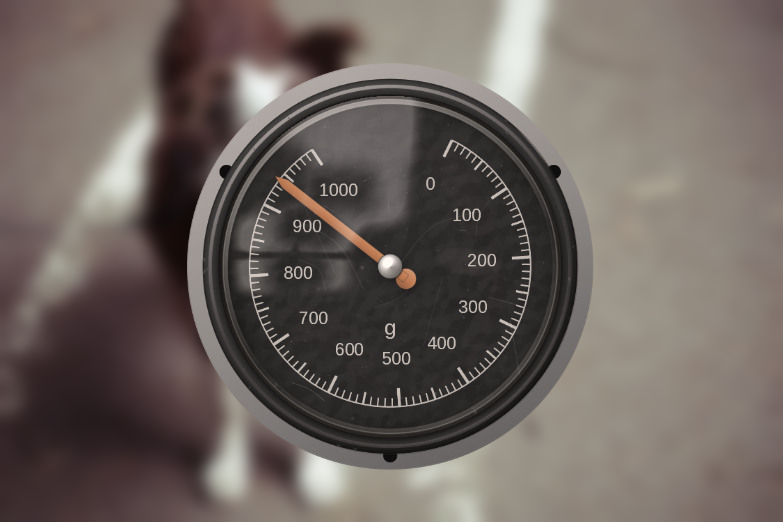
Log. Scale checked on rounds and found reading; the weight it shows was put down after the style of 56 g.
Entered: 940 g
